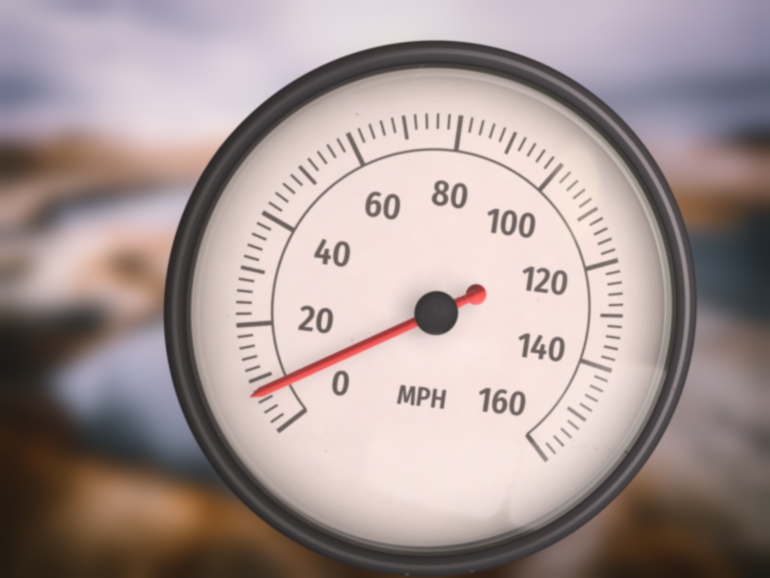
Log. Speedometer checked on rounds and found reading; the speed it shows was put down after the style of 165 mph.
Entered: 8 mph
